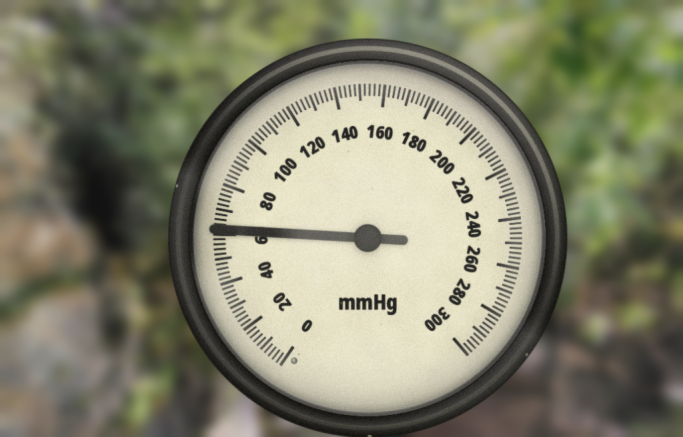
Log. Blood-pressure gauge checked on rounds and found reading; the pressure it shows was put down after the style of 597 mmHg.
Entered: 62 mmHg
